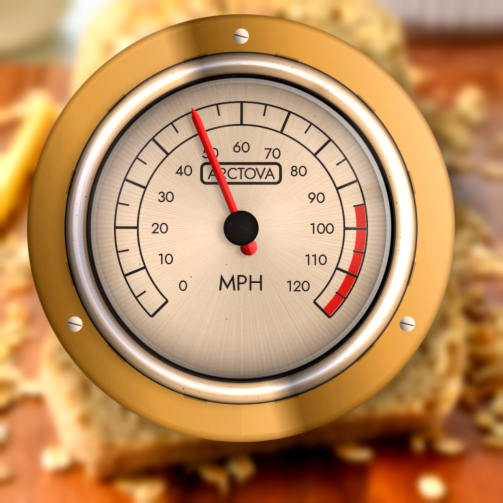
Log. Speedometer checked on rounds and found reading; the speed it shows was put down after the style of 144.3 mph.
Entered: 50 mph
